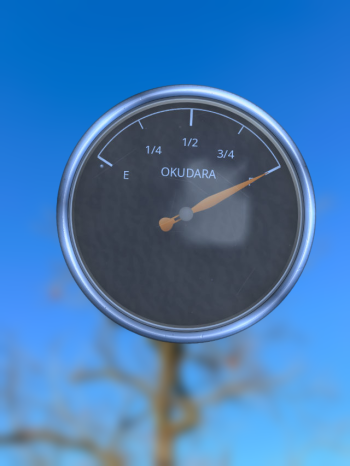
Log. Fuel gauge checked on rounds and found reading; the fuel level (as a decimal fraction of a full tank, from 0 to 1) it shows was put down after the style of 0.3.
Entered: 1
